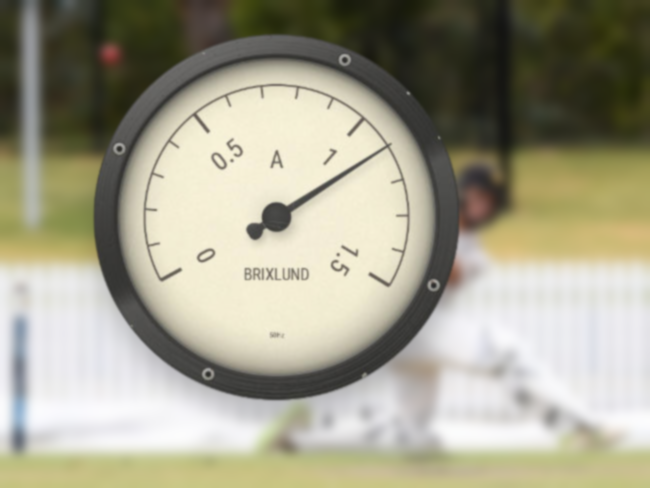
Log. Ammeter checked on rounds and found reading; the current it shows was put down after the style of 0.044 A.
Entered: 1.1 A
